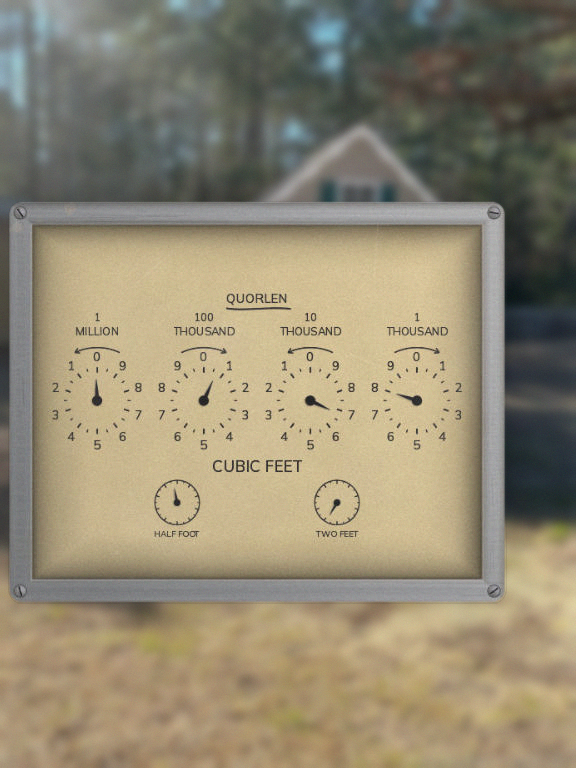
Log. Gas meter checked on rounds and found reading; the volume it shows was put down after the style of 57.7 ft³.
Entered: 6800 ft³
